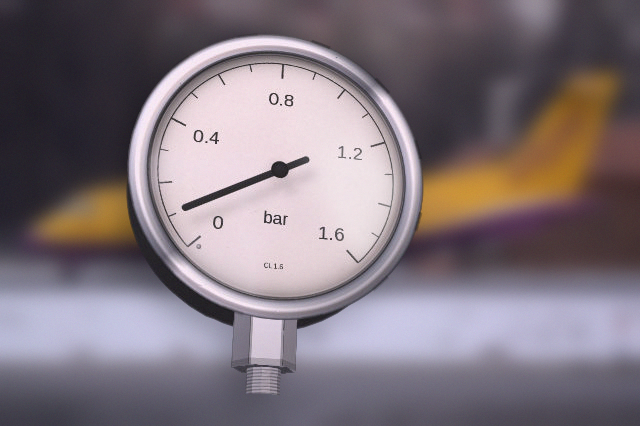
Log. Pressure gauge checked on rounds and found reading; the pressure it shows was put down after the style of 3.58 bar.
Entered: 0.1 bar
